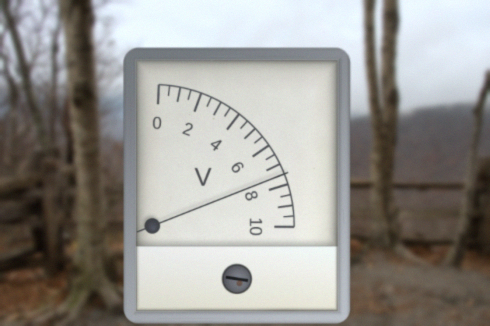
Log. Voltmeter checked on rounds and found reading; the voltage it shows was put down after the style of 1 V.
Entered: 7.5 V
